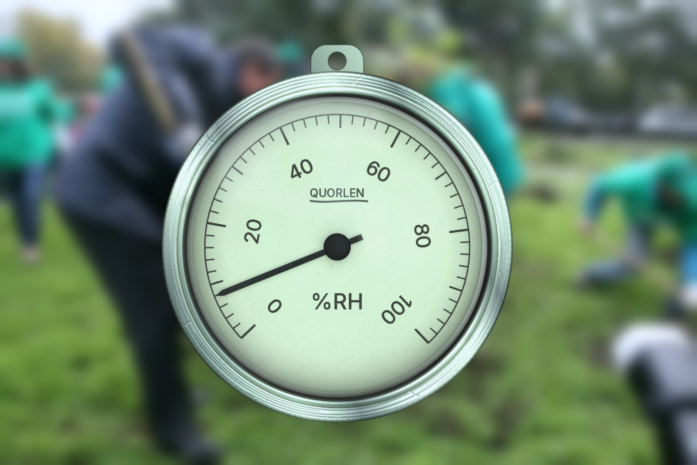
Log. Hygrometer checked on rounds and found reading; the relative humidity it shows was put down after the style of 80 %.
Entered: 8 %
